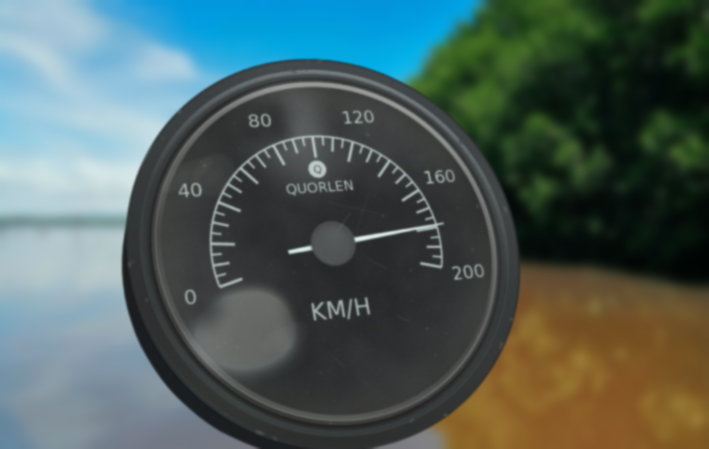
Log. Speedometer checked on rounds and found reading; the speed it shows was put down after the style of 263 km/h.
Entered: 180 km/h
